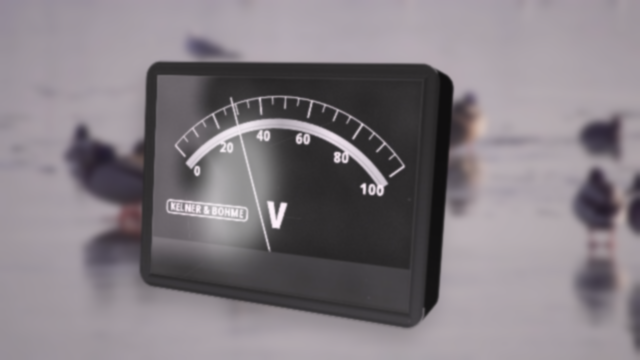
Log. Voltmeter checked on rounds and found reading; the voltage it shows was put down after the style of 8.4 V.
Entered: 30 V
